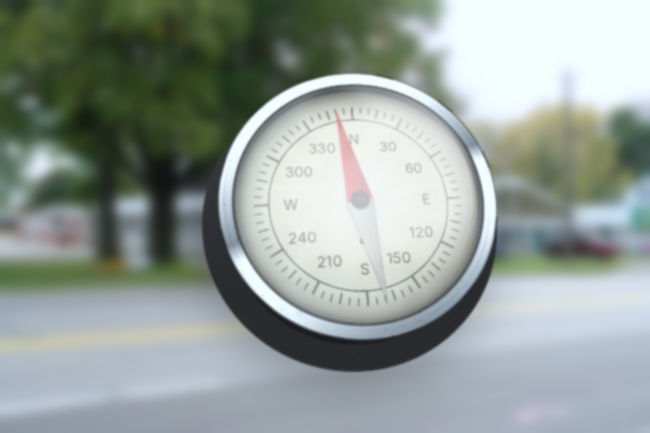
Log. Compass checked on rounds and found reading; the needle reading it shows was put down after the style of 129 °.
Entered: 350 °
